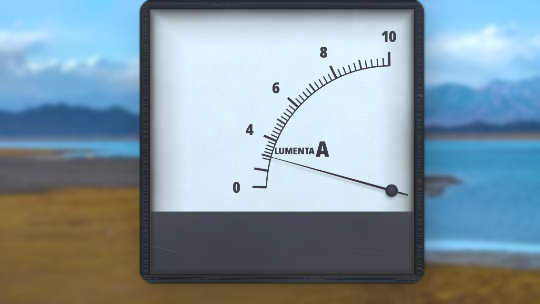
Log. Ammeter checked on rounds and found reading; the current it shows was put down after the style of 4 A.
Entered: 3 A
